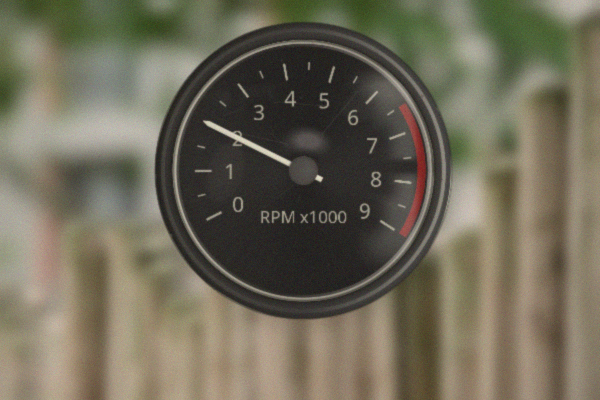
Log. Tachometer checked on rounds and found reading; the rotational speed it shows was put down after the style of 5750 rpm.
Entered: 2000 rpm
